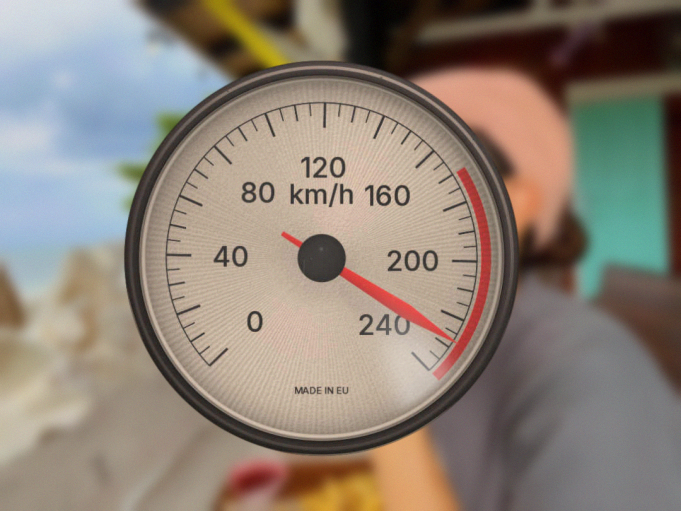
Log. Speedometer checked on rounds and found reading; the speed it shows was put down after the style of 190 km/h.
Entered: 227.5 km/h
